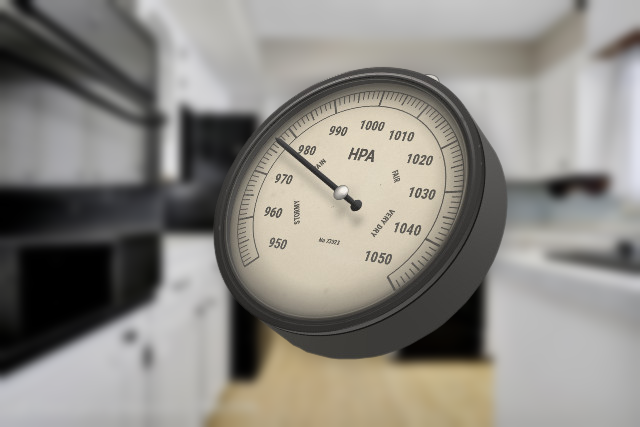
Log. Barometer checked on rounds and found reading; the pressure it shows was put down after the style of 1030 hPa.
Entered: 977 hPa
